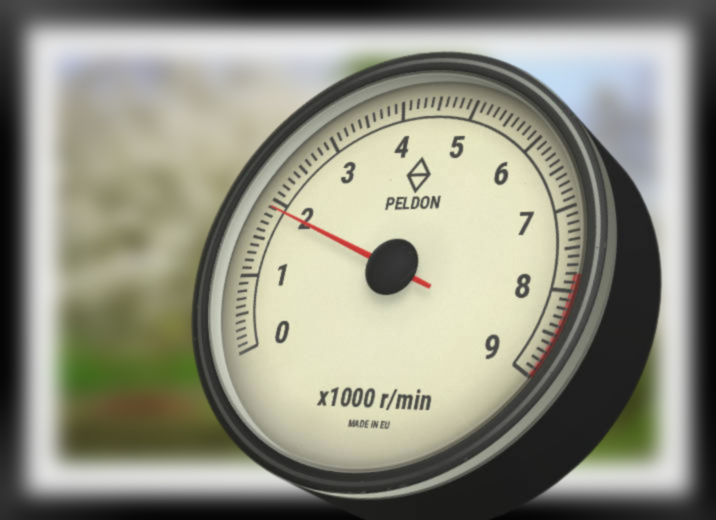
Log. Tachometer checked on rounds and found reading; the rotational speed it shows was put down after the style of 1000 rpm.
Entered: 1900 rpm
